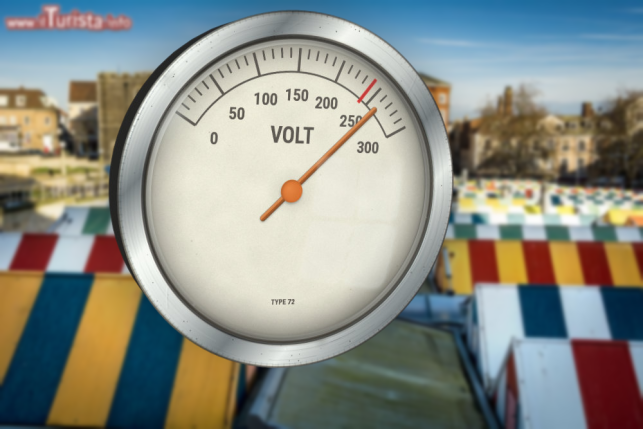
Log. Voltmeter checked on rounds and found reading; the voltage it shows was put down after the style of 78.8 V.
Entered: 260 V
